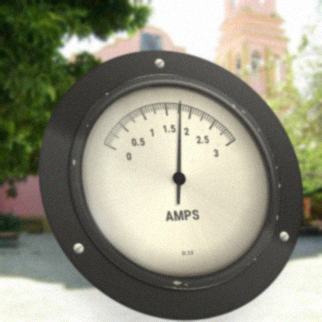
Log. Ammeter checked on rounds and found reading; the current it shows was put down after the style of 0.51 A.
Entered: 1.75 A
